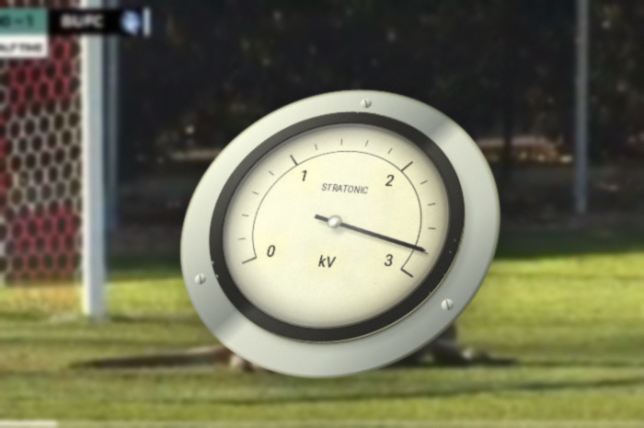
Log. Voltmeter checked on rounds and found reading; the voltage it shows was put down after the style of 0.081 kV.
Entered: 2.8 kV
